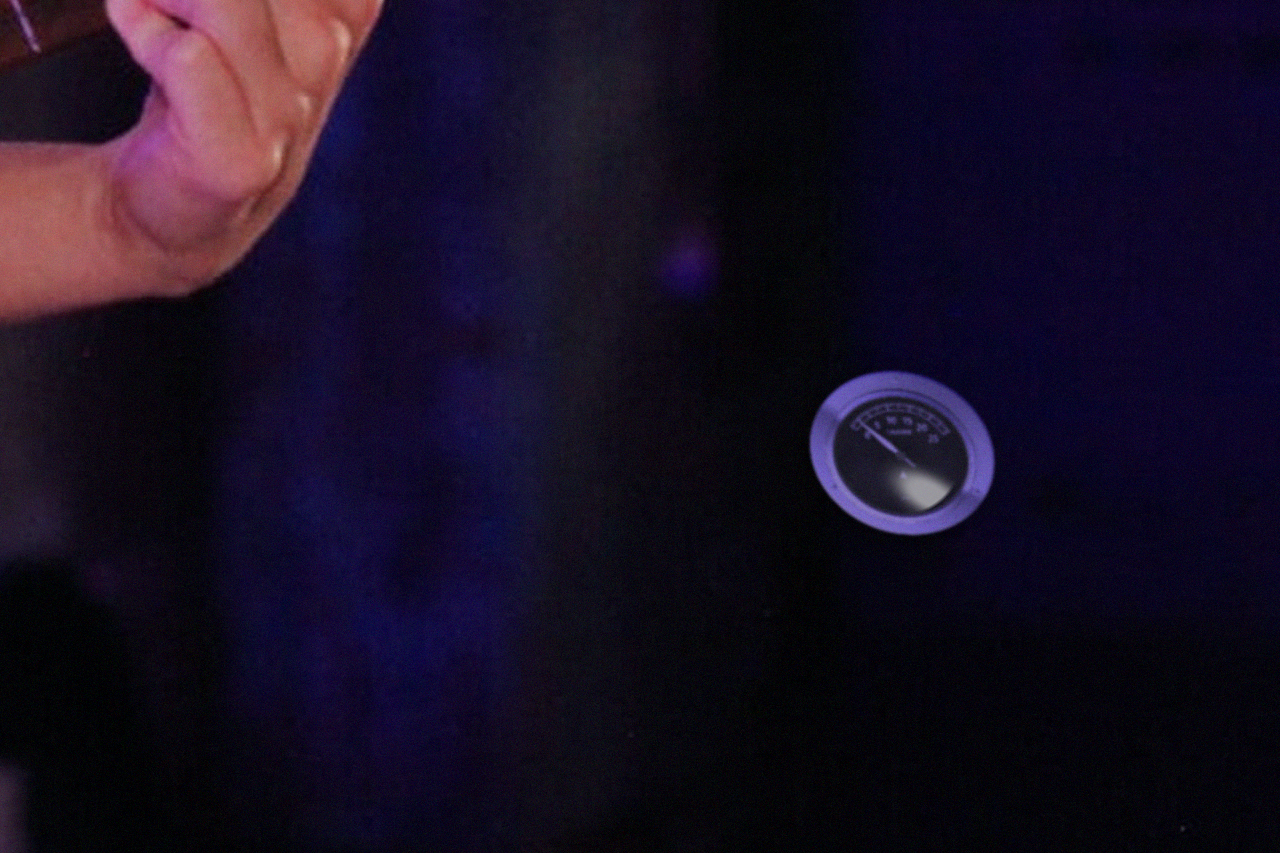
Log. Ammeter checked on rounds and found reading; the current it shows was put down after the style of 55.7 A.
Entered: 2.5 A
